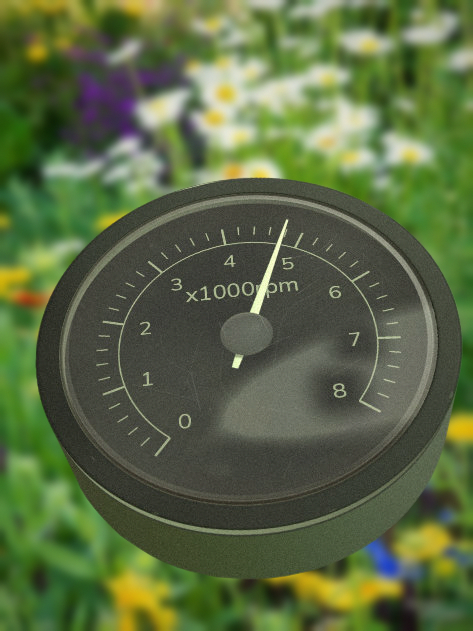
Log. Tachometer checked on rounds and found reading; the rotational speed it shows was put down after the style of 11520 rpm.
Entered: 4800 rpm
